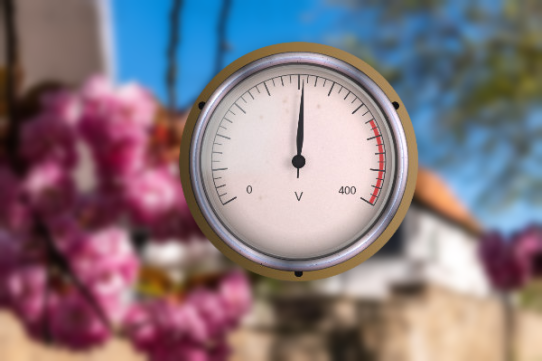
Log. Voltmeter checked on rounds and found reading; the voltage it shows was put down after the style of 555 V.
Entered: 205 V
